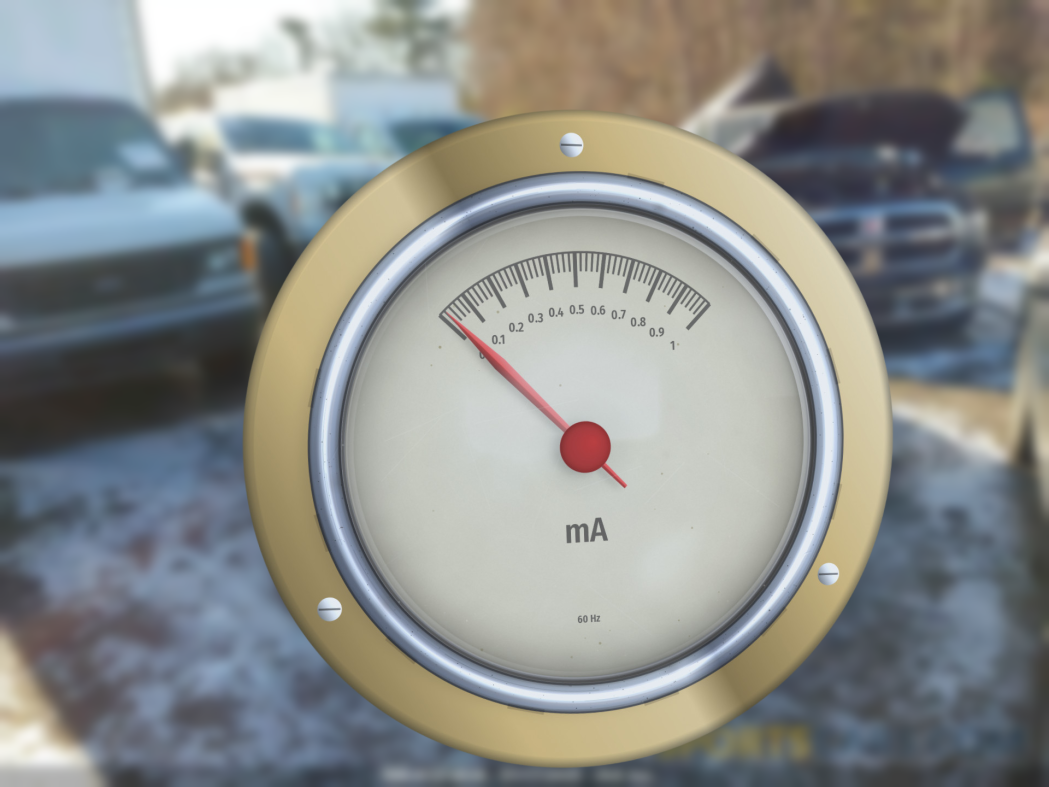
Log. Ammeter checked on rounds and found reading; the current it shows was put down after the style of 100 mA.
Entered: 0.02 mA
